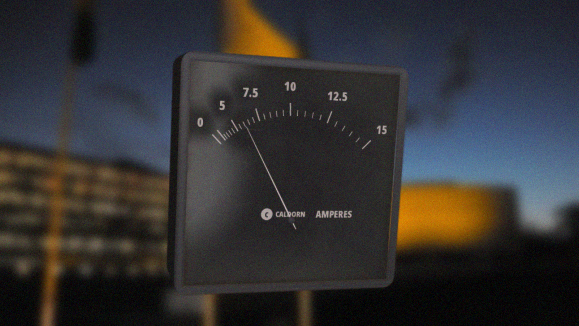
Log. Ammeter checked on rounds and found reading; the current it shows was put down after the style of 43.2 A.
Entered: 6 A
